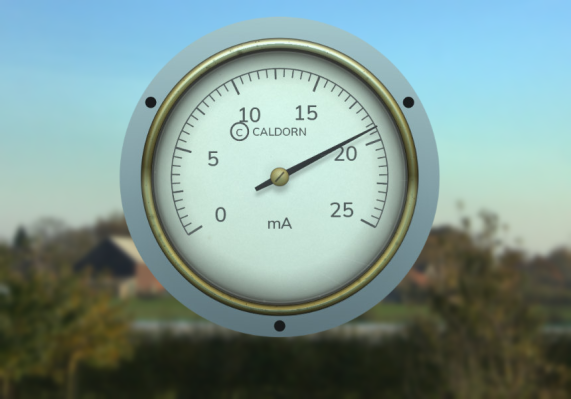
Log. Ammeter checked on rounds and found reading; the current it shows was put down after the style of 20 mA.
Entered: 19.25 mA
